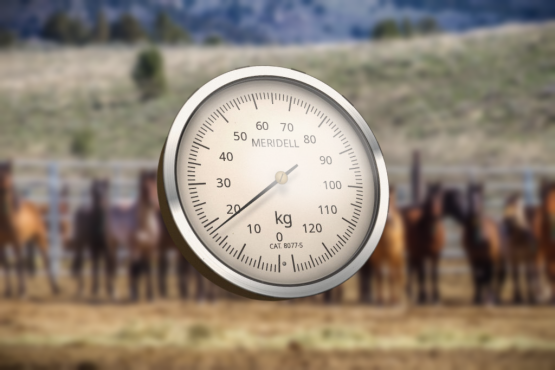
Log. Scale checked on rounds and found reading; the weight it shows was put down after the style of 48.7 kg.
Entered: 18 kg
